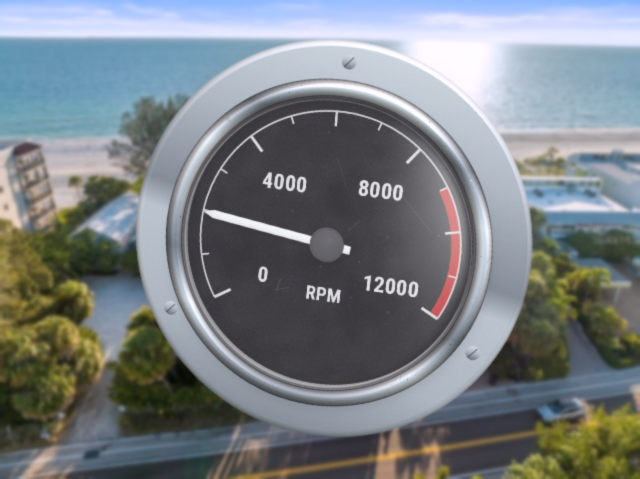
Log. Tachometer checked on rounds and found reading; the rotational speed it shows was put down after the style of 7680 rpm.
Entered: 2000 rpm
